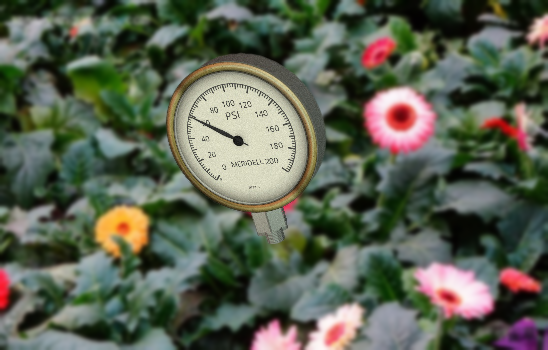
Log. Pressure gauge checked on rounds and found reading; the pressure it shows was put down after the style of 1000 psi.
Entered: 60 psi
